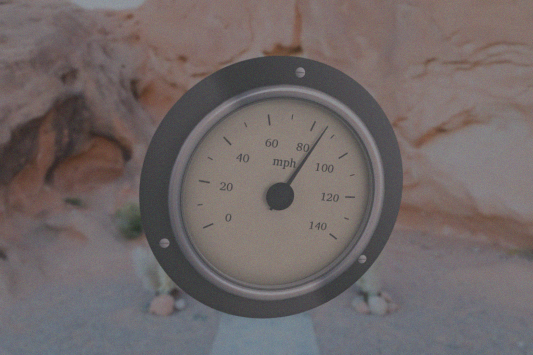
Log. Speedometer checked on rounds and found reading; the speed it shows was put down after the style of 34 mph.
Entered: 85 mph
